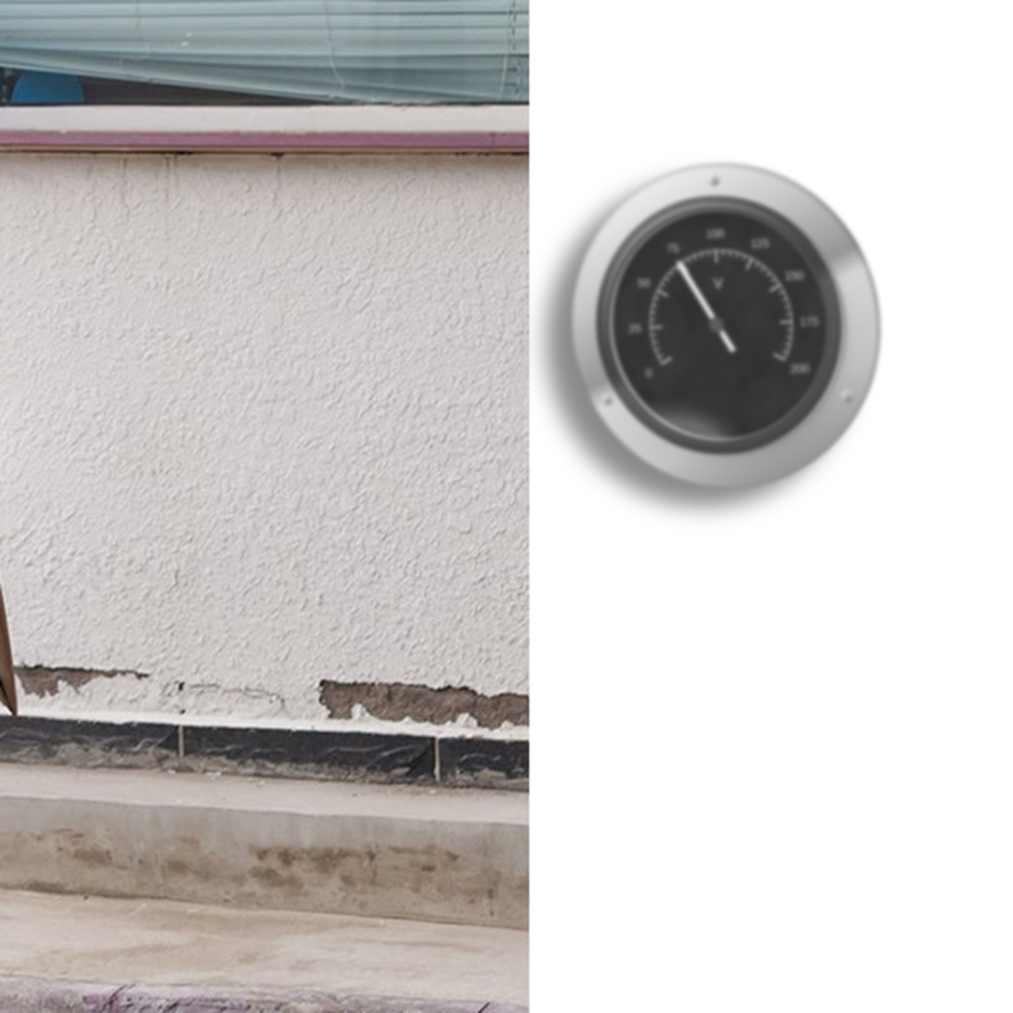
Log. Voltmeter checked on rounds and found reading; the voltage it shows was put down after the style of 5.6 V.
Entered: 75 V
